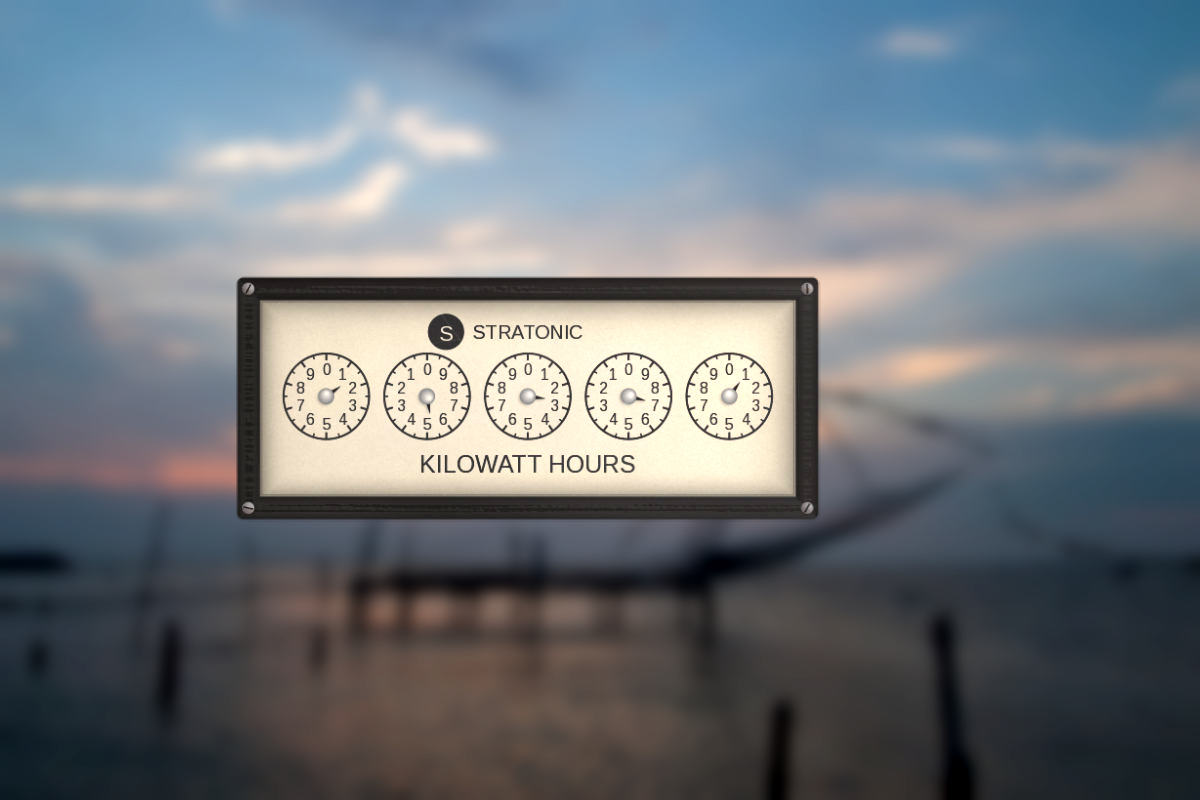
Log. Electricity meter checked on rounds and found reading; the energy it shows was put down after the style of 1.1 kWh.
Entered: 15271 kWh
